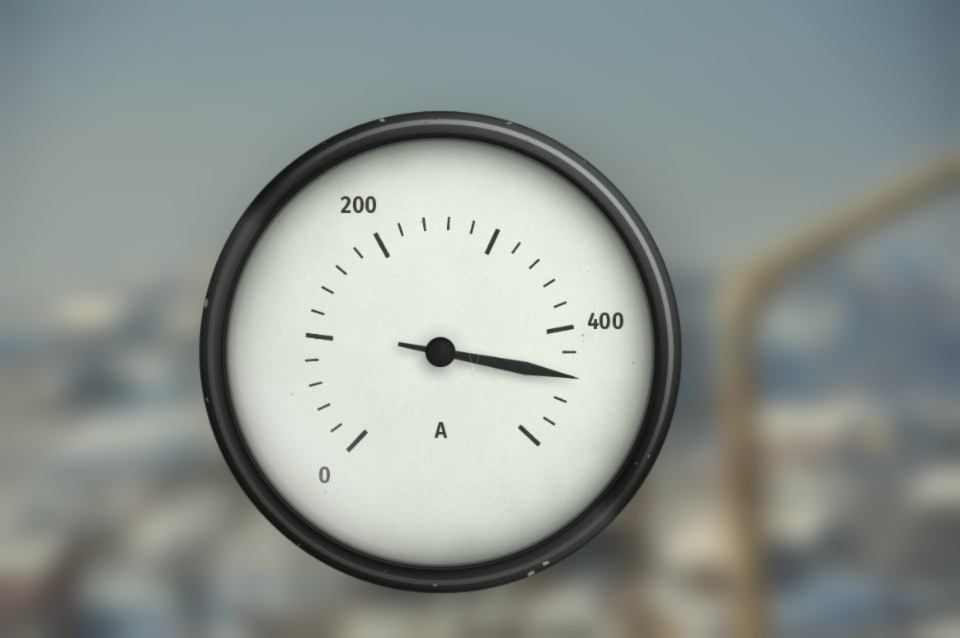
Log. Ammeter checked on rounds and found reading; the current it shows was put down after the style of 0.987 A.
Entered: 440 A
